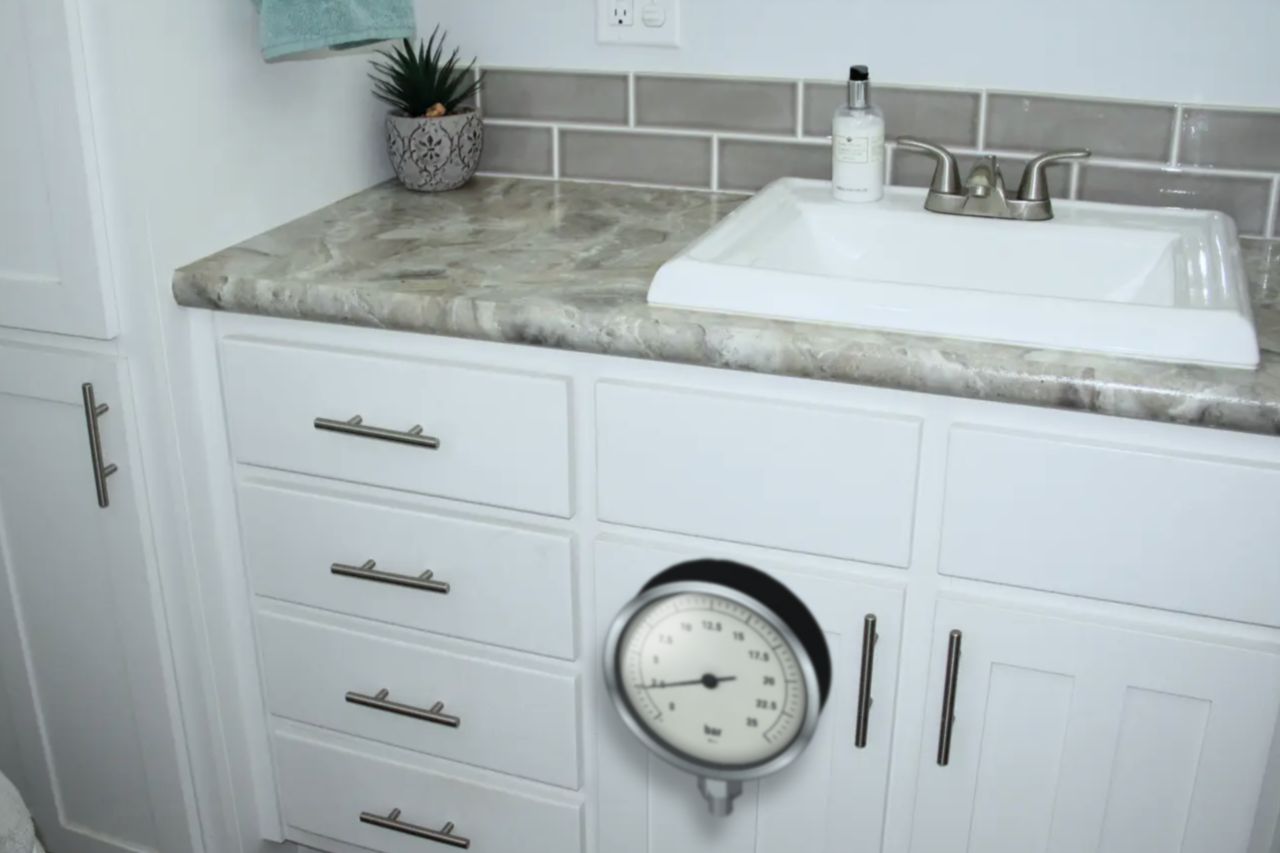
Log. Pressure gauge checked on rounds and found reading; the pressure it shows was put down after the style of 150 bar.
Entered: 2.5 bar
